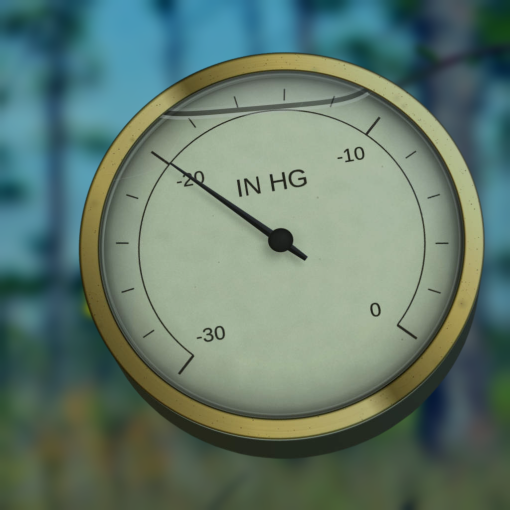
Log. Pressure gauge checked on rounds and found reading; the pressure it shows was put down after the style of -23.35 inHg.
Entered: -20 inHg
